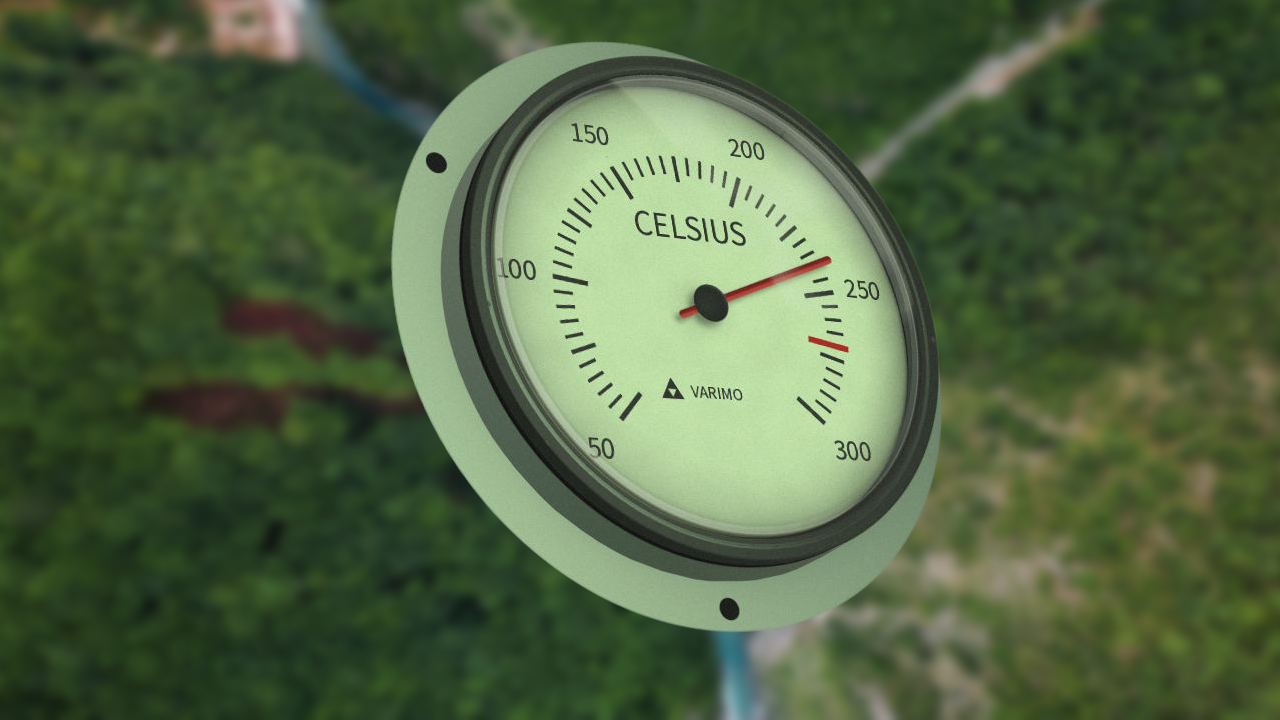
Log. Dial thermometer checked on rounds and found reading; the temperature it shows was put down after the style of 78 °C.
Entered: 240 °C
